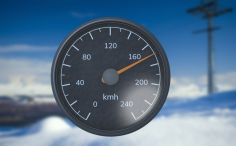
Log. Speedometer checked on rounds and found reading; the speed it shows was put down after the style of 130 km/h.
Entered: 170 km/h
